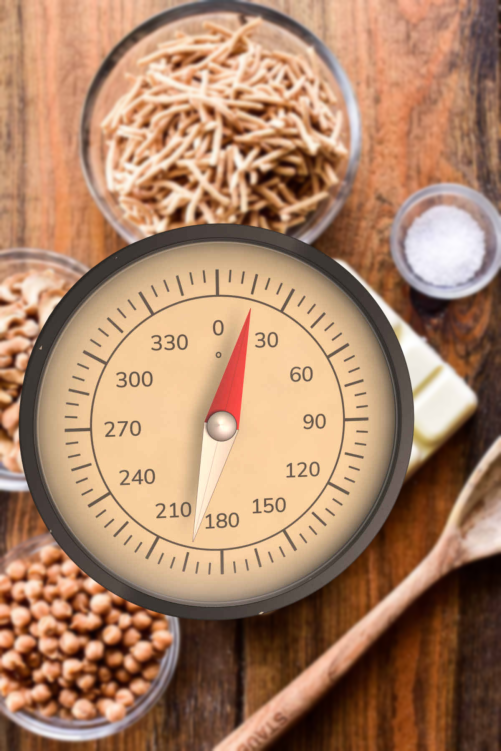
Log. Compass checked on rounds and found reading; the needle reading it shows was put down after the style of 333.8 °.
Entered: 15 °
